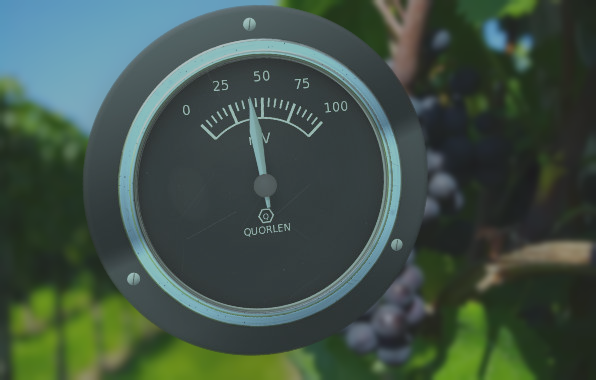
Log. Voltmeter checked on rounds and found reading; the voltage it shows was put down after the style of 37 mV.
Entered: 40 mV
